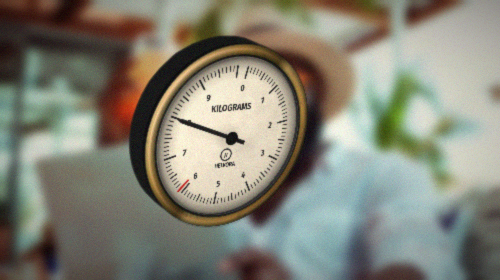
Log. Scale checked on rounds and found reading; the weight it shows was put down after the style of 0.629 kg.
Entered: 8 kg
